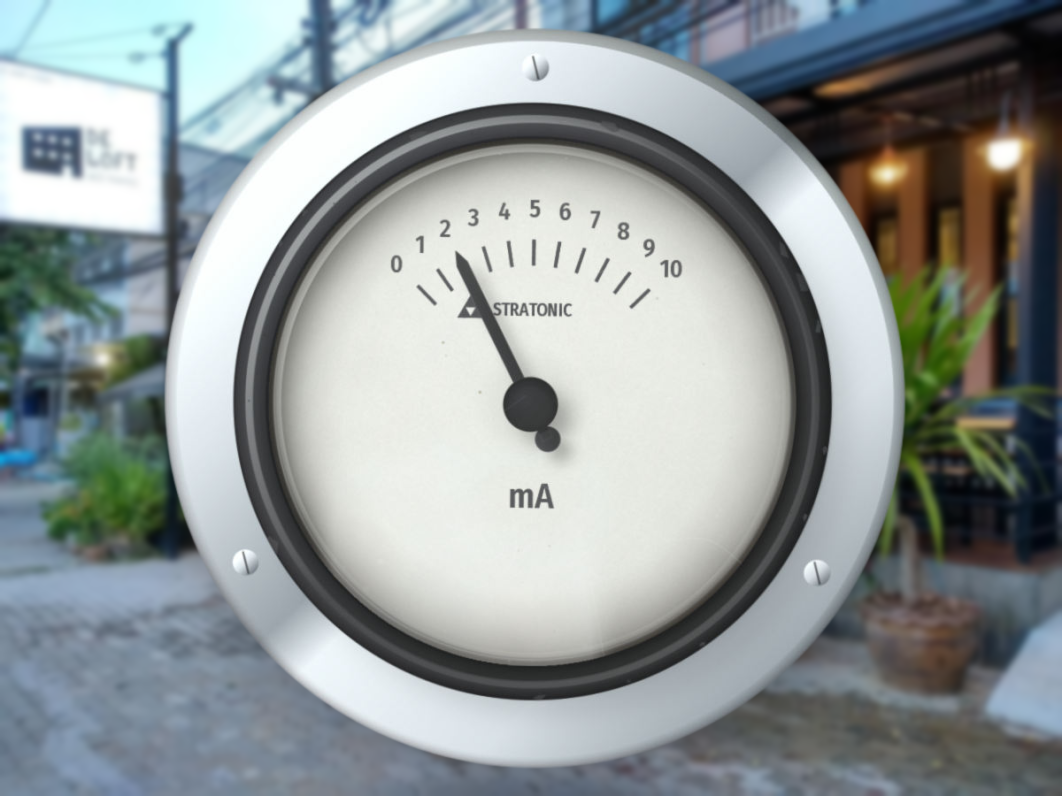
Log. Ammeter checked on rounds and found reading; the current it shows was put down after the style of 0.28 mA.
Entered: 2 mA
